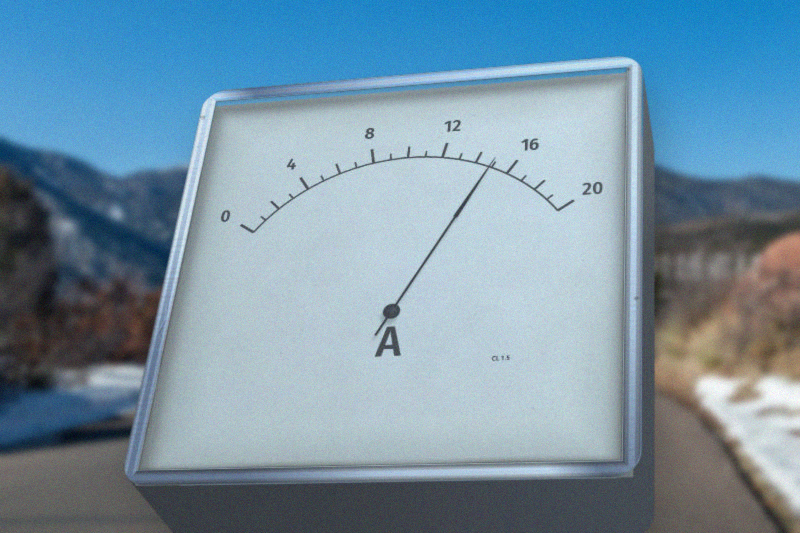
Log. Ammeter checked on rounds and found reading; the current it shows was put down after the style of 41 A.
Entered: 15 A
